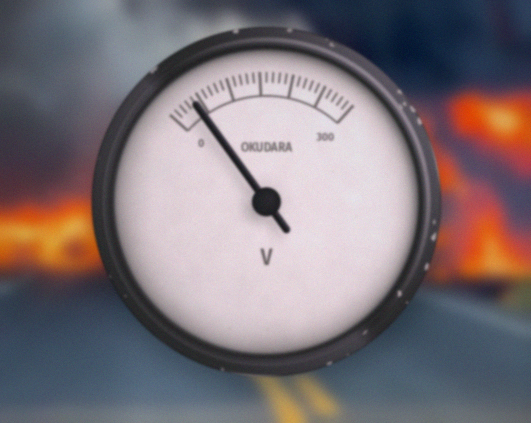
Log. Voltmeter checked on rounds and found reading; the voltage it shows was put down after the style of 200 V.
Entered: 40 V
